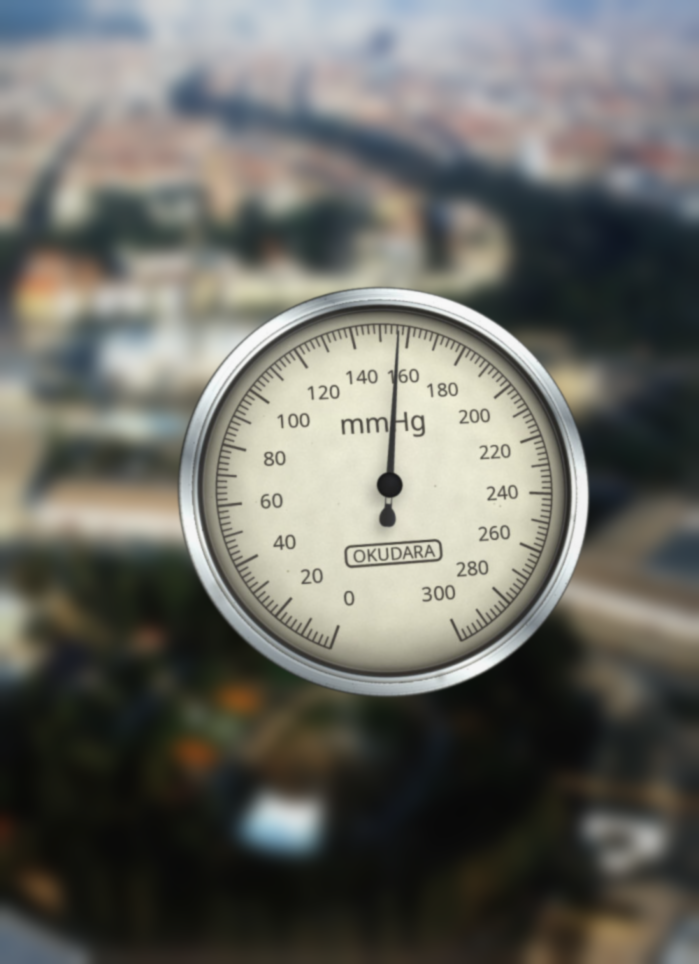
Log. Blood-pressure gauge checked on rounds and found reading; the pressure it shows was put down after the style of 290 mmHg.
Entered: 156 mmHg
